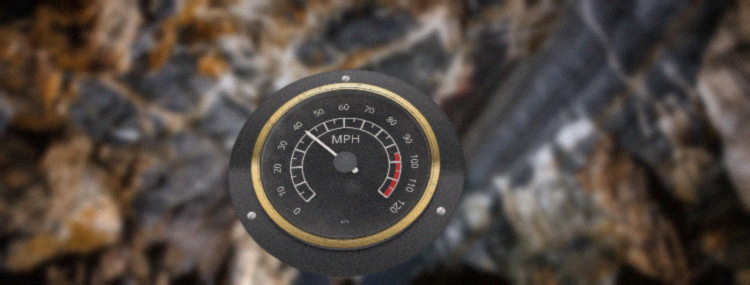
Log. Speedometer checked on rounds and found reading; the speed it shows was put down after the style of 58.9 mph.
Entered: 40 mph
